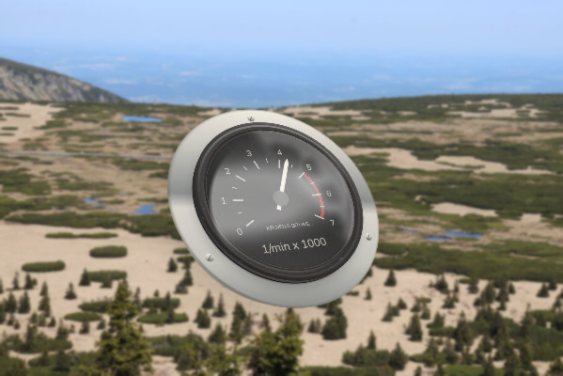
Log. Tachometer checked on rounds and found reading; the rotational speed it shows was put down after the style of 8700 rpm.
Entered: 4250 rpm
